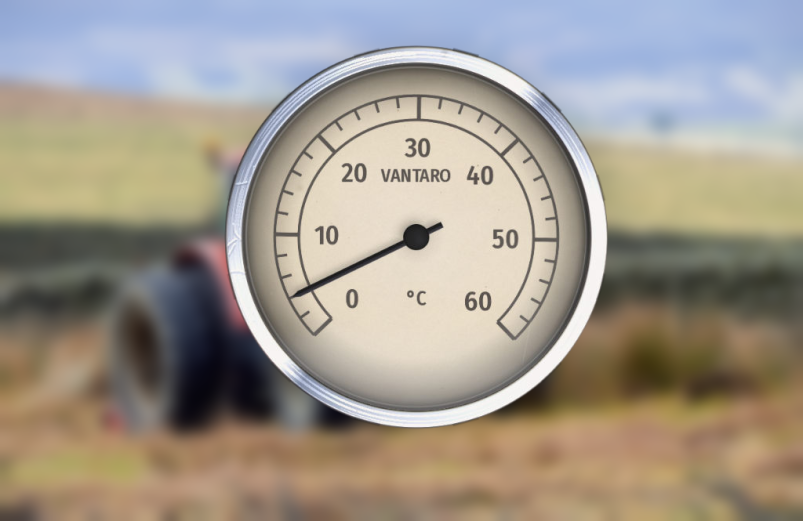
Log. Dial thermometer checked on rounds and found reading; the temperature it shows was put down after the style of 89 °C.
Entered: 4 °C
